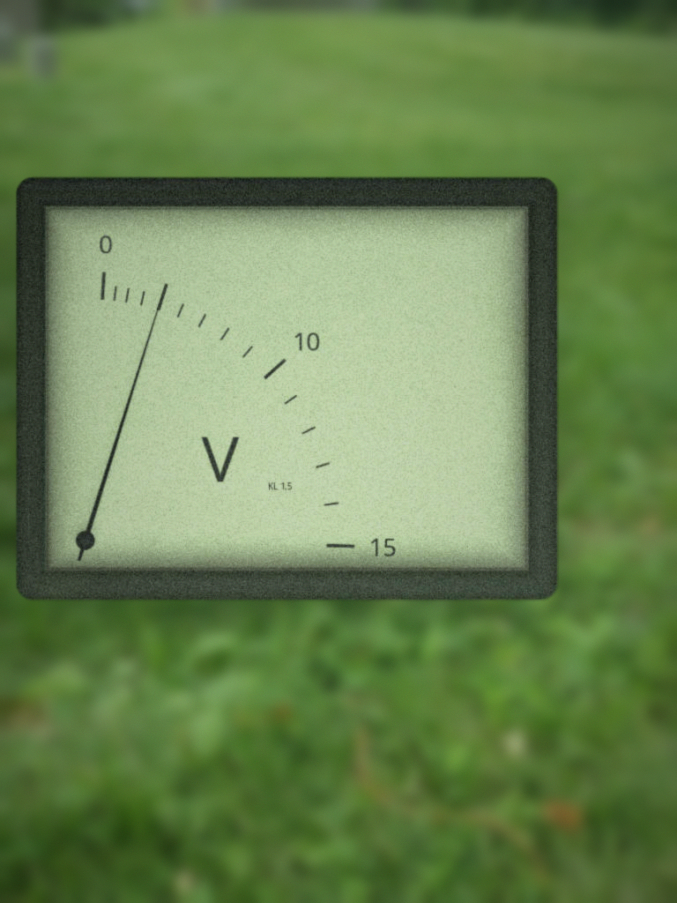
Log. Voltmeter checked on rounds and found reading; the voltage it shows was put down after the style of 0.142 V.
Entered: 5 V
